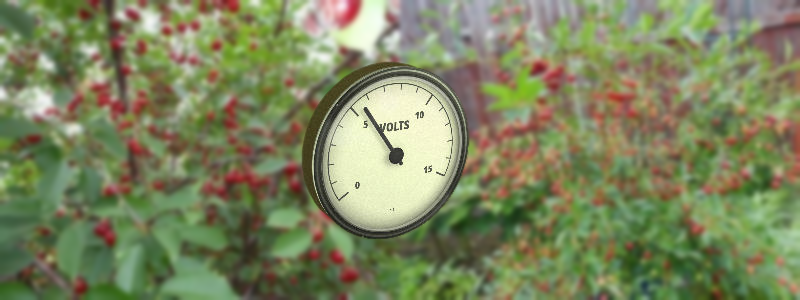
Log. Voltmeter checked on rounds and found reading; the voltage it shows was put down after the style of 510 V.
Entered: 5.5 V
